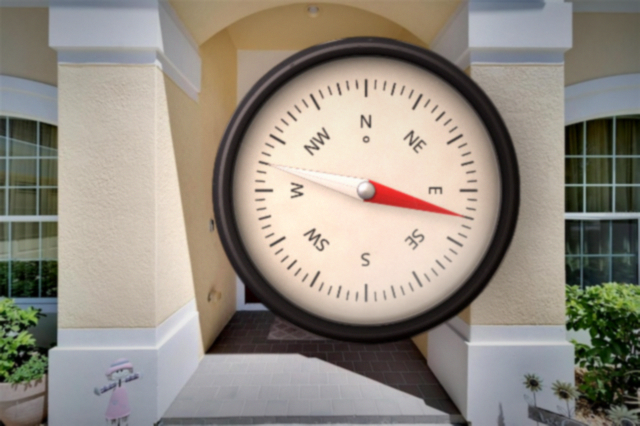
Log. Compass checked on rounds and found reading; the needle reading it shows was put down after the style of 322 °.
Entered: 105 °
